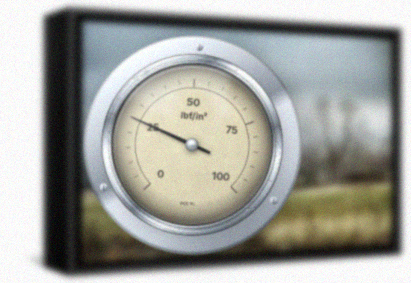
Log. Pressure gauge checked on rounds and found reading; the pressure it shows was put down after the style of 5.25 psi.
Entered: 25 psi
